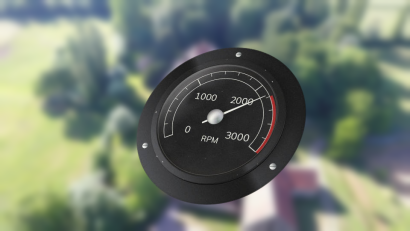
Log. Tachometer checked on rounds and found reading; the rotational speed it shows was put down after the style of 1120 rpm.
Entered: 2200 rpm
